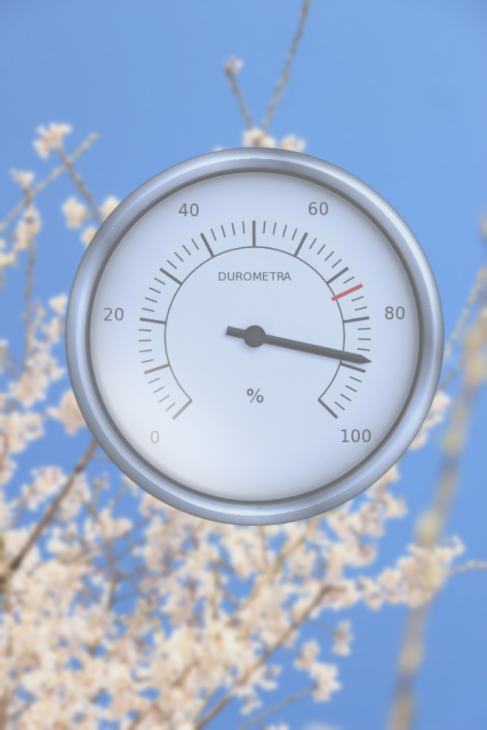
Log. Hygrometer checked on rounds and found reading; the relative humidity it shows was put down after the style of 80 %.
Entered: 88 %
